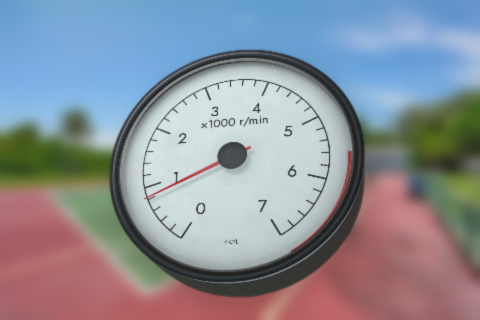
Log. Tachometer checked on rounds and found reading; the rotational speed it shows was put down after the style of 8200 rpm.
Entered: 800 rpm
